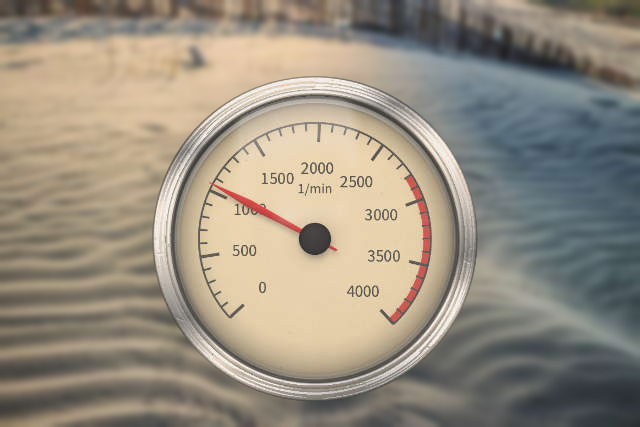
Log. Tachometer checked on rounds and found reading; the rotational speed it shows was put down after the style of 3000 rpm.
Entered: 1050 rpm
